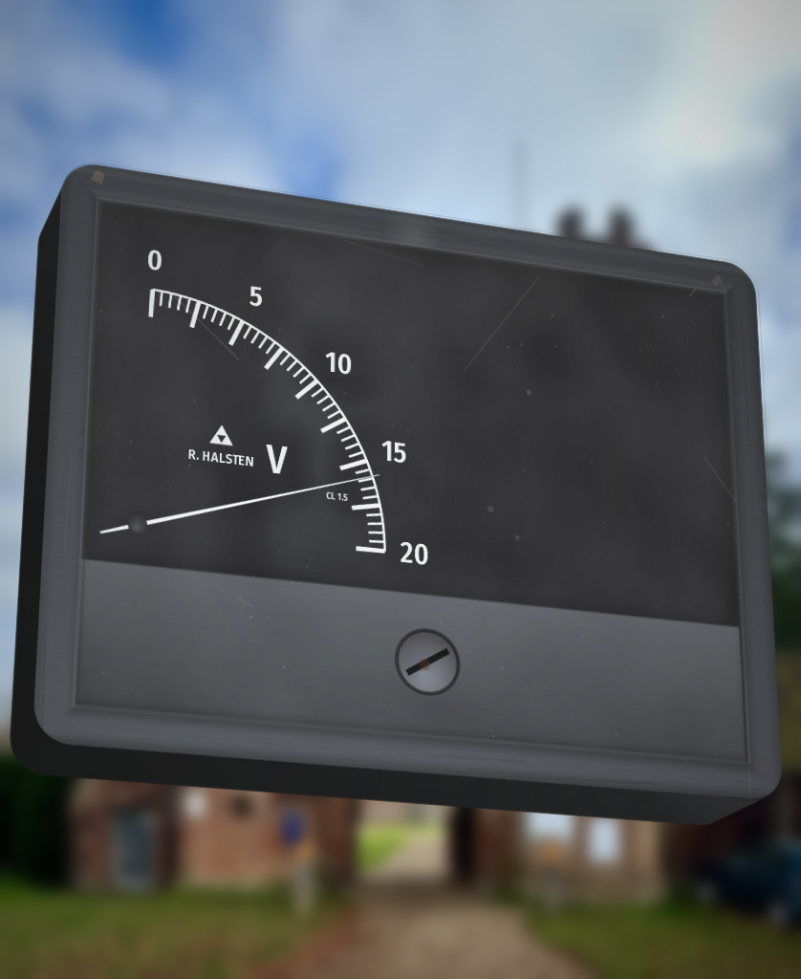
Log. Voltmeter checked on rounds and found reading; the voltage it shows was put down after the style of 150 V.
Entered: 16 V
